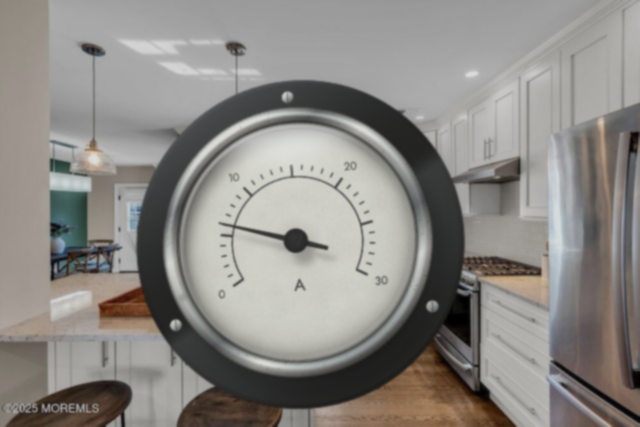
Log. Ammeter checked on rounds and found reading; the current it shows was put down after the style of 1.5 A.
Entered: 6 A
